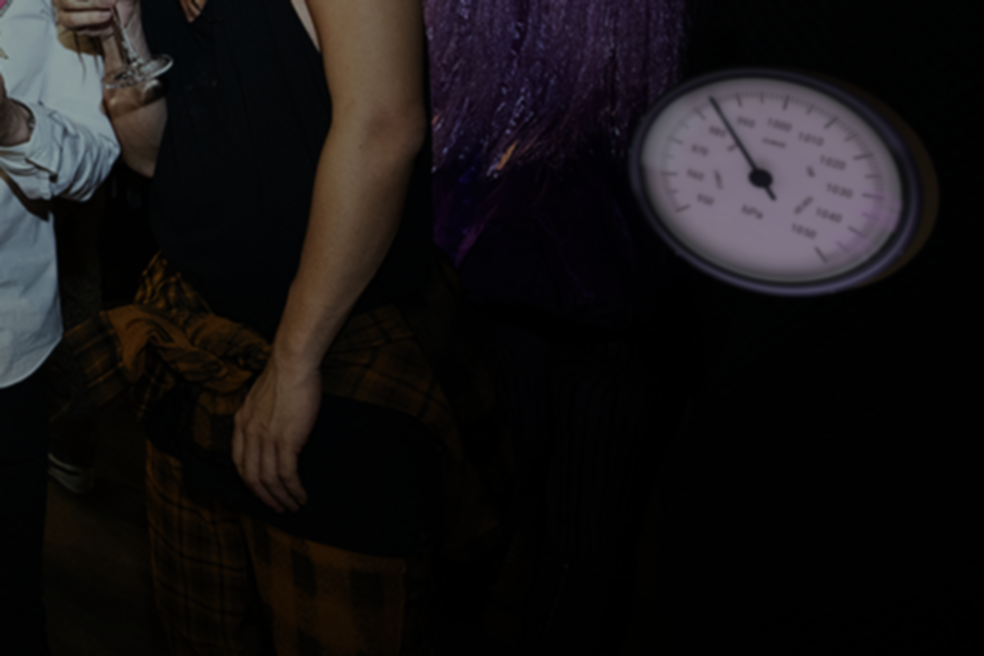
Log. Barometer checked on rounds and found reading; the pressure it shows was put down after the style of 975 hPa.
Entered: 985 hPa
